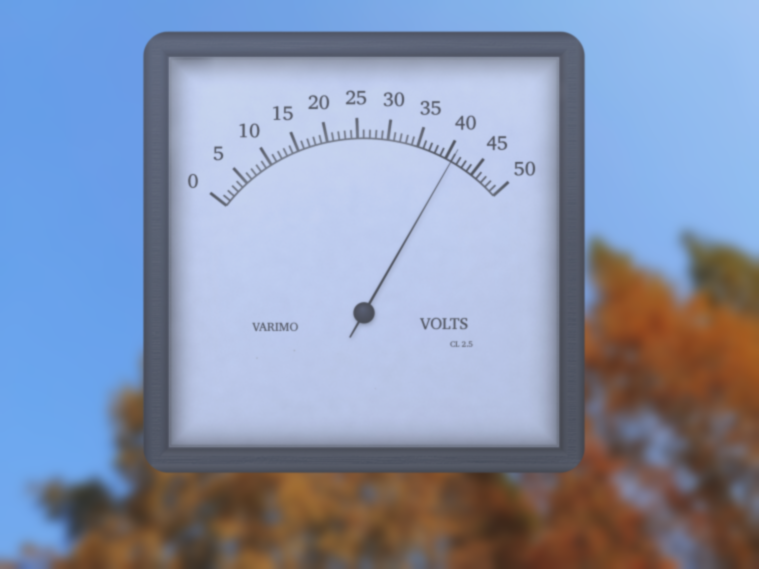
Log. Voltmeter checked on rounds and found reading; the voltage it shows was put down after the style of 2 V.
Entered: 41 V
